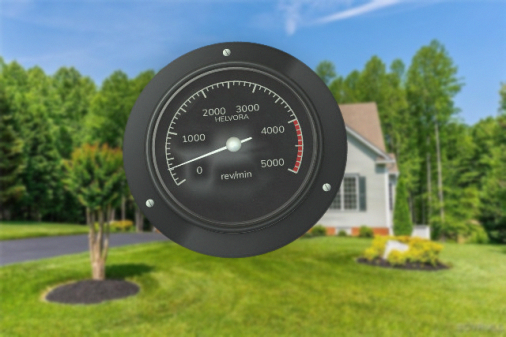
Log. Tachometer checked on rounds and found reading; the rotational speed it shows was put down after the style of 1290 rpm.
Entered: 300 rpm
